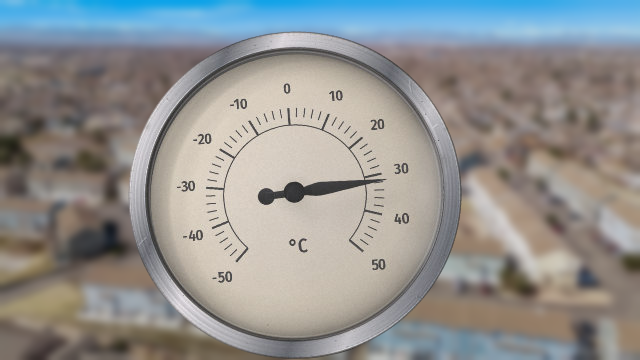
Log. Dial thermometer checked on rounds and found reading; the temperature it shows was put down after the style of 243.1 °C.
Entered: 32 °C
